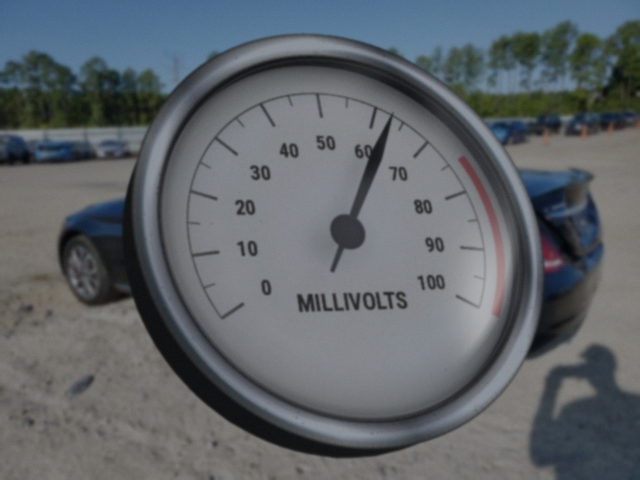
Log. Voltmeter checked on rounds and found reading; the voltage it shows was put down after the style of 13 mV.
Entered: 62.5 mV
